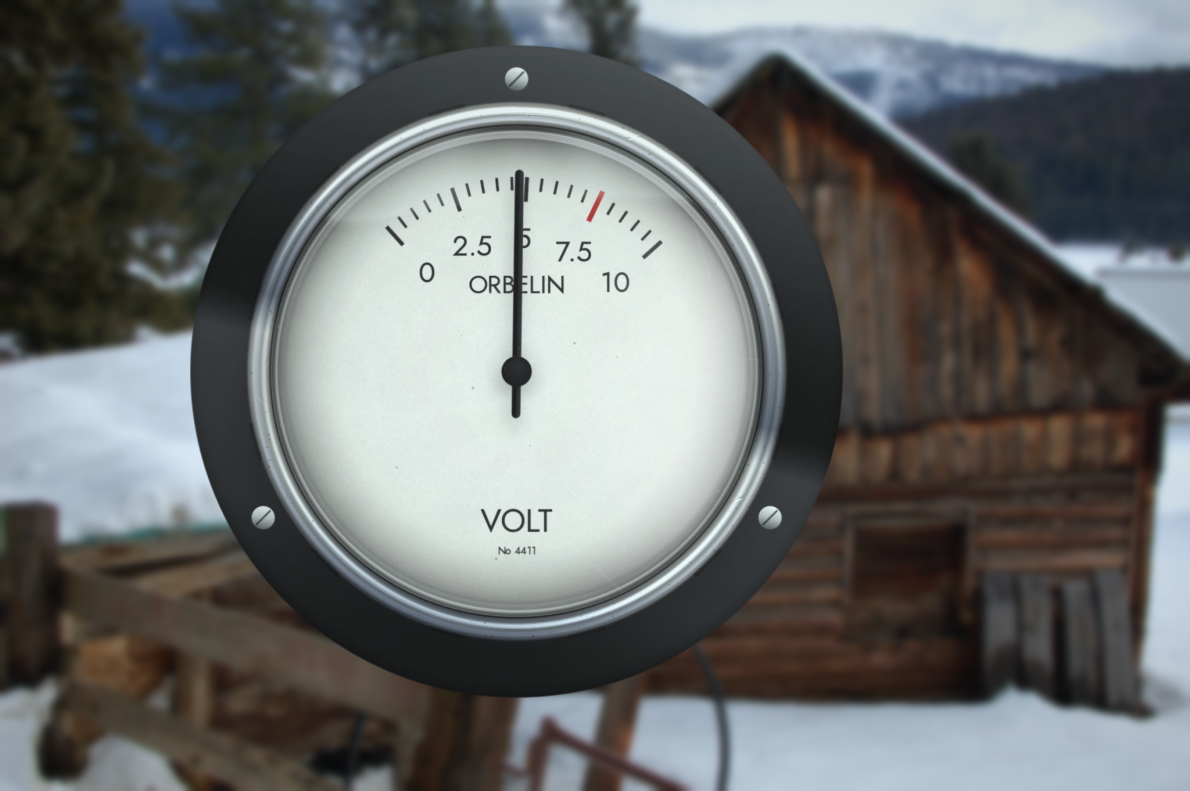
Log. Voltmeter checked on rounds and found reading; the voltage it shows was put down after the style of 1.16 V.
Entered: 4.75 V
